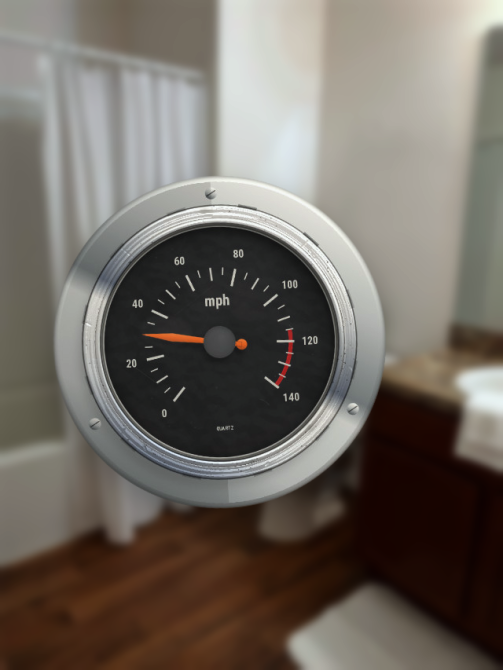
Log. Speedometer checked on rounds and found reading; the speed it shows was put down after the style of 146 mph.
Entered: 30 mph
